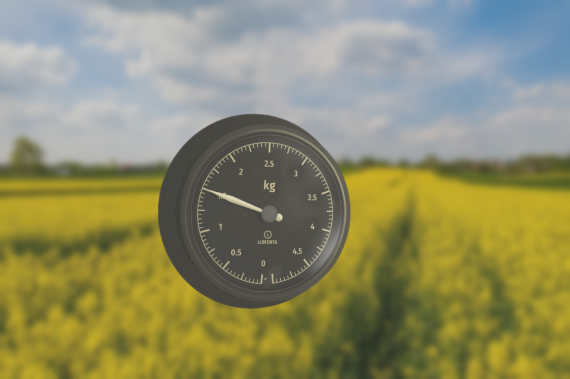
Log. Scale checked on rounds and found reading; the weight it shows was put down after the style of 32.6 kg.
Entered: 1.5 kg
